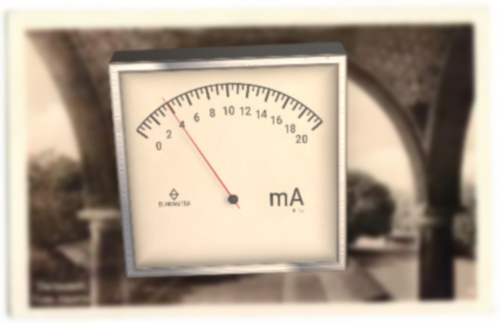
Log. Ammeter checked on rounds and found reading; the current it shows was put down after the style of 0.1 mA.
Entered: 4 mA
